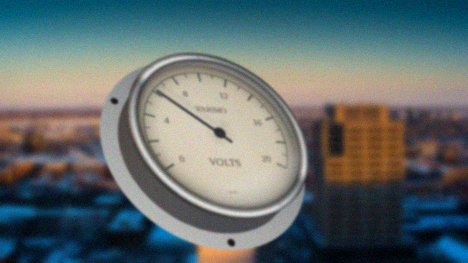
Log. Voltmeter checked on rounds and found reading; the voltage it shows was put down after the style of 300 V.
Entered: 6 V
